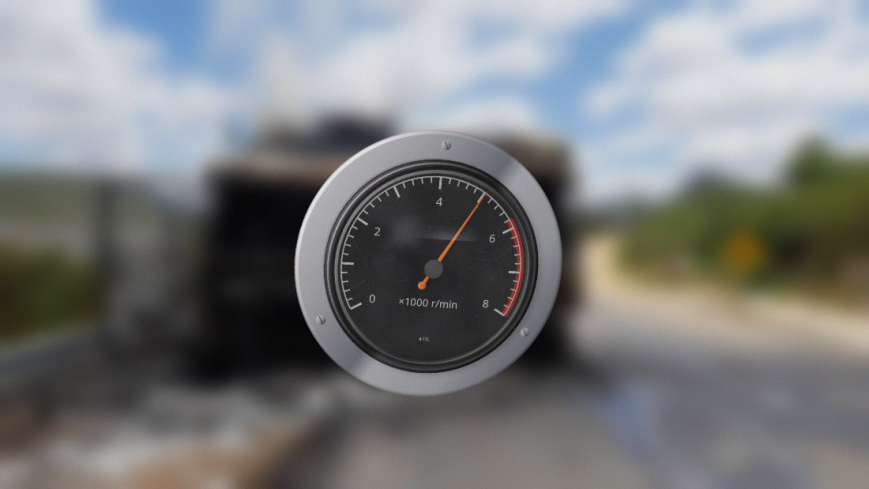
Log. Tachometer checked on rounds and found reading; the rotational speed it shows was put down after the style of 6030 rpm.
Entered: 5000 rpm
